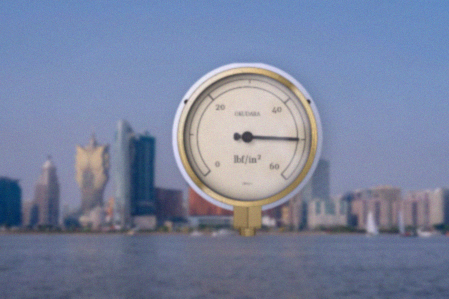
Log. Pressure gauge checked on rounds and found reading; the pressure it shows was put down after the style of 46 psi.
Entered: 50 psi
